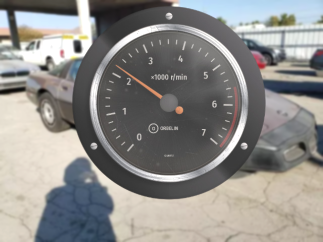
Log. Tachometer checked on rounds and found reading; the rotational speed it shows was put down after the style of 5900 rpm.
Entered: 2200 rpm
